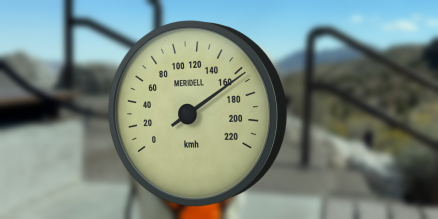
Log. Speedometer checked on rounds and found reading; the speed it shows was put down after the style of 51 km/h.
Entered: 165 km/h
